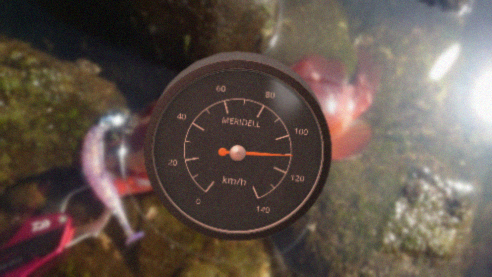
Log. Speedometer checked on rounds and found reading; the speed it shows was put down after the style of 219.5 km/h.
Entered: 110 km/h
